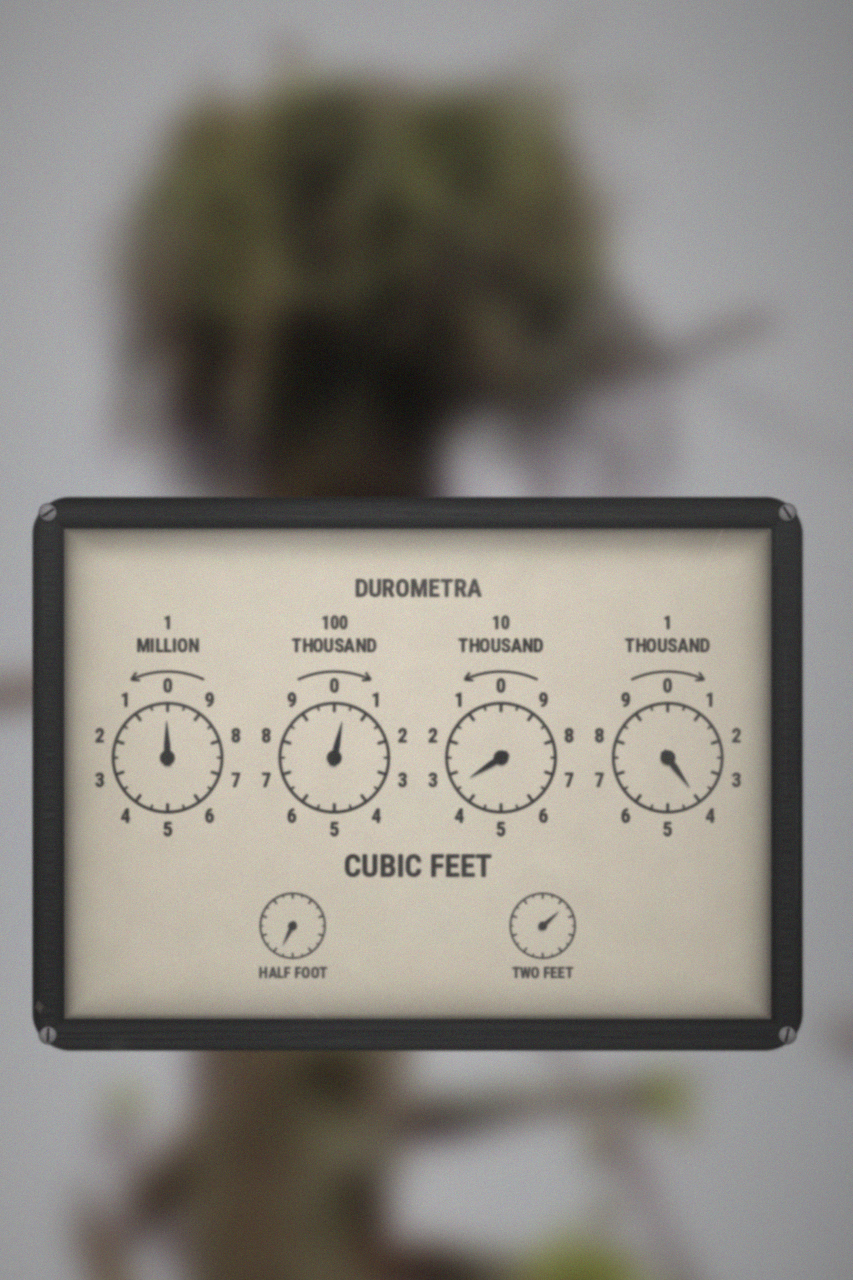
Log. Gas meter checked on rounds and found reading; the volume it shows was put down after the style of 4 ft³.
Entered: 3400 ft³
